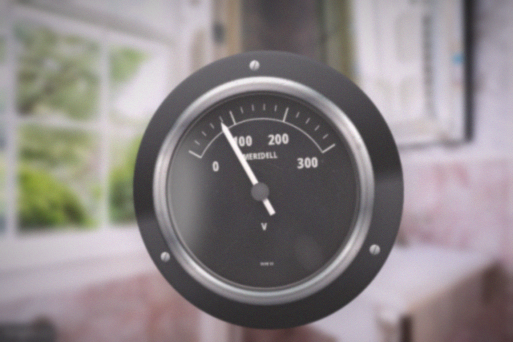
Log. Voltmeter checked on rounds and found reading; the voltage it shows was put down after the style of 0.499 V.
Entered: 80 V
